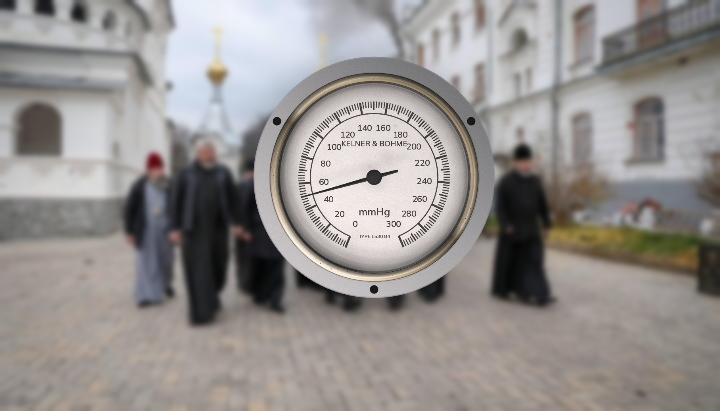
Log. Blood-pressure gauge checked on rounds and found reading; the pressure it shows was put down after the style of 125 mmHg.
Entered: 50 mmHg
